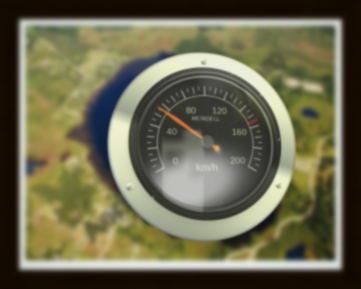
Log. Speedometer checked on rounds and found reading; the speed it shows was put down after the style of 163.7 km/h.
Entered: 55 km/h
